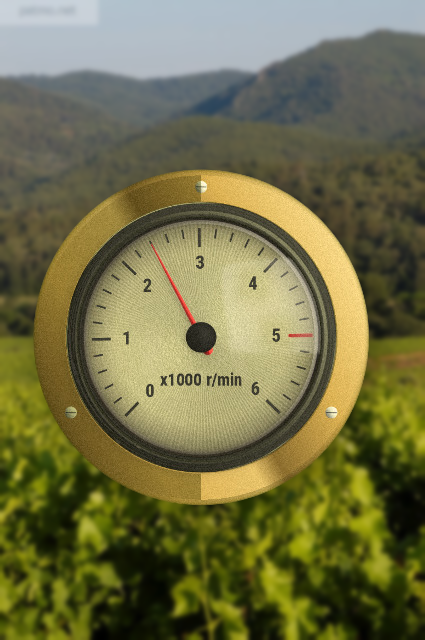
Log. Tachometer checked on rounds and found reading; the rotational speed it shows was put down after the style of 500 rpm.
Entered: 2400 rpm
